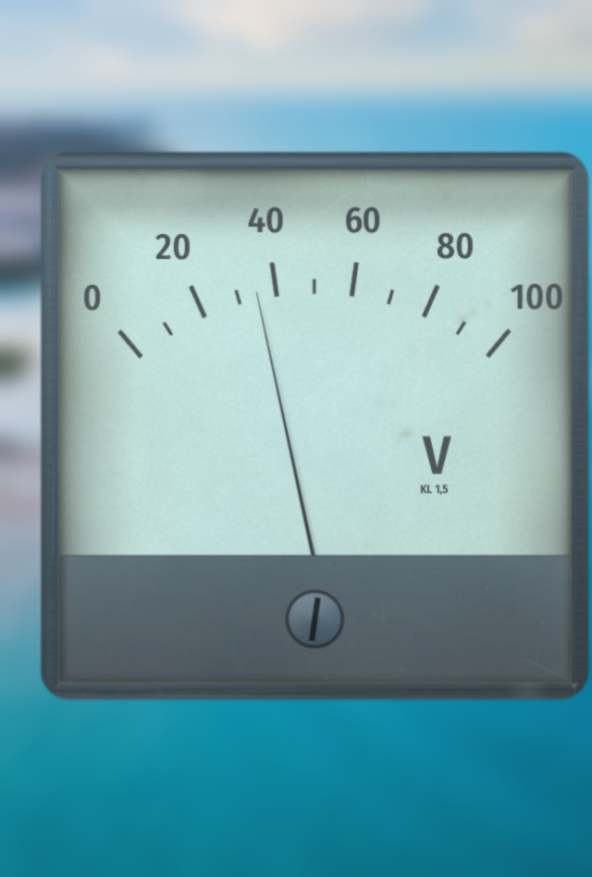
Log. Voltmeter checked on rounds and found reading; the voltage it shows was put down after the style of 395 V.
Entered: 35 V
